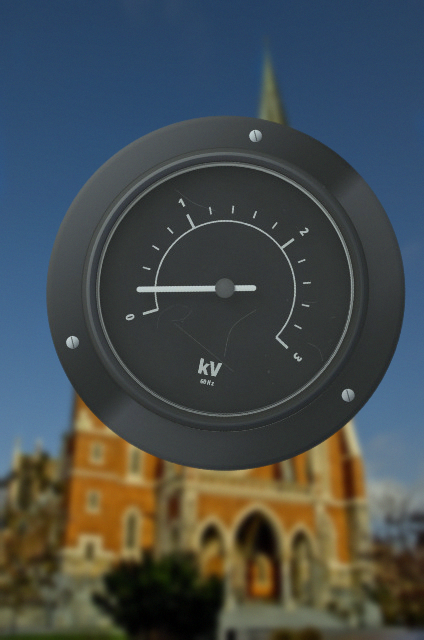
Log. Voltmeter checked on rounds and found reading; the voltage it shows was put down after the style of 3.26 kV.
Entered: 0.2 kV
